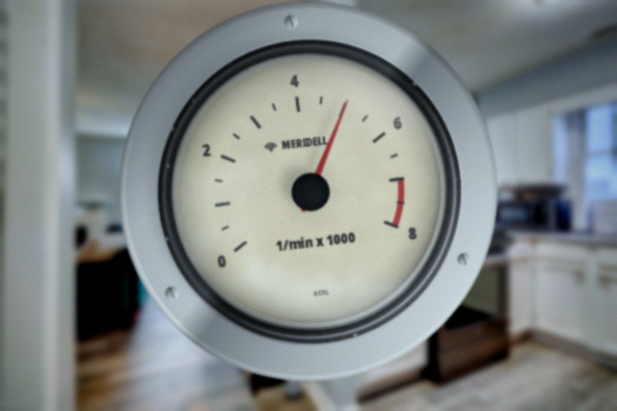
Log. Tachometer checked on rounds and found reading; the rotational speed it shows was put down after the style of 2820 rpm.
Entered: 5000 rpm
